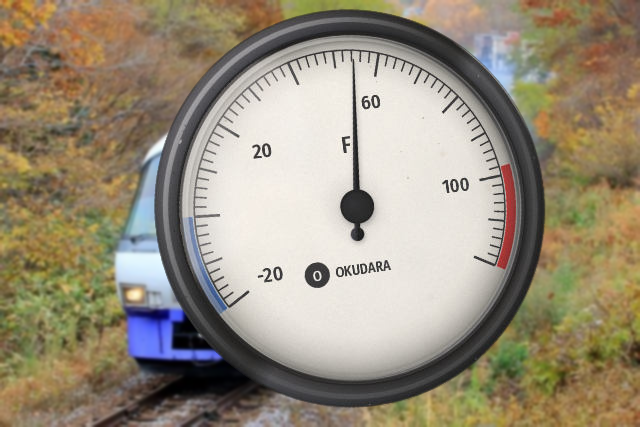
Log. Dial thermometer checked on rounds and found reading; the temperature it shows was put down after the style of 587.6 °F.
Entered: 54 °F
